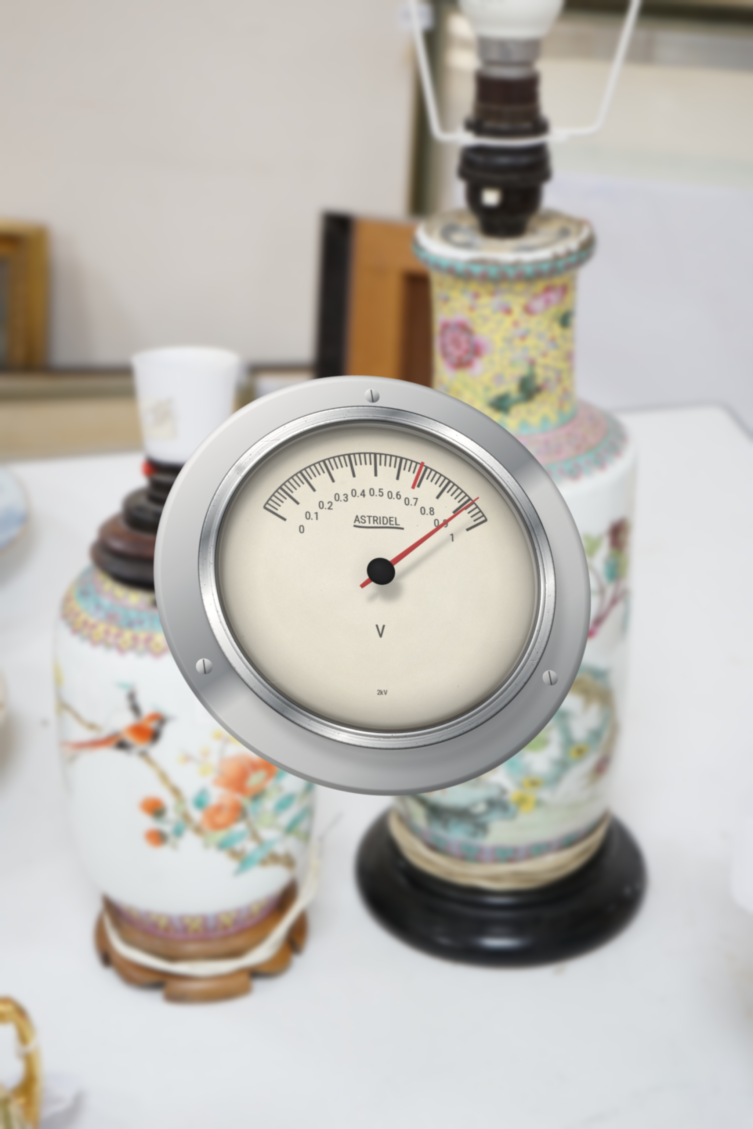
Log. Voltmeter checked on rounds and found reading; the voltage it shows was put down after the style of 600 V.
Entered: 0.92 V
